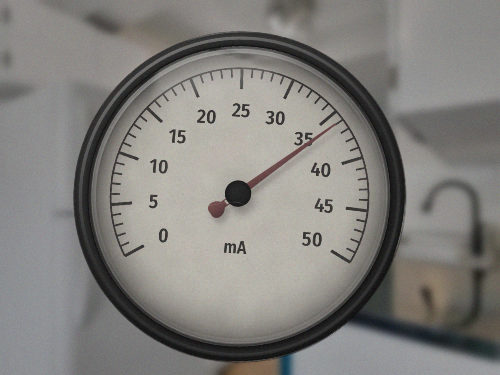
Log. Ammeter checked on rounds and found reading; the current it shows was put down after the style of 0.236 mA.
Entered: 36 mA
